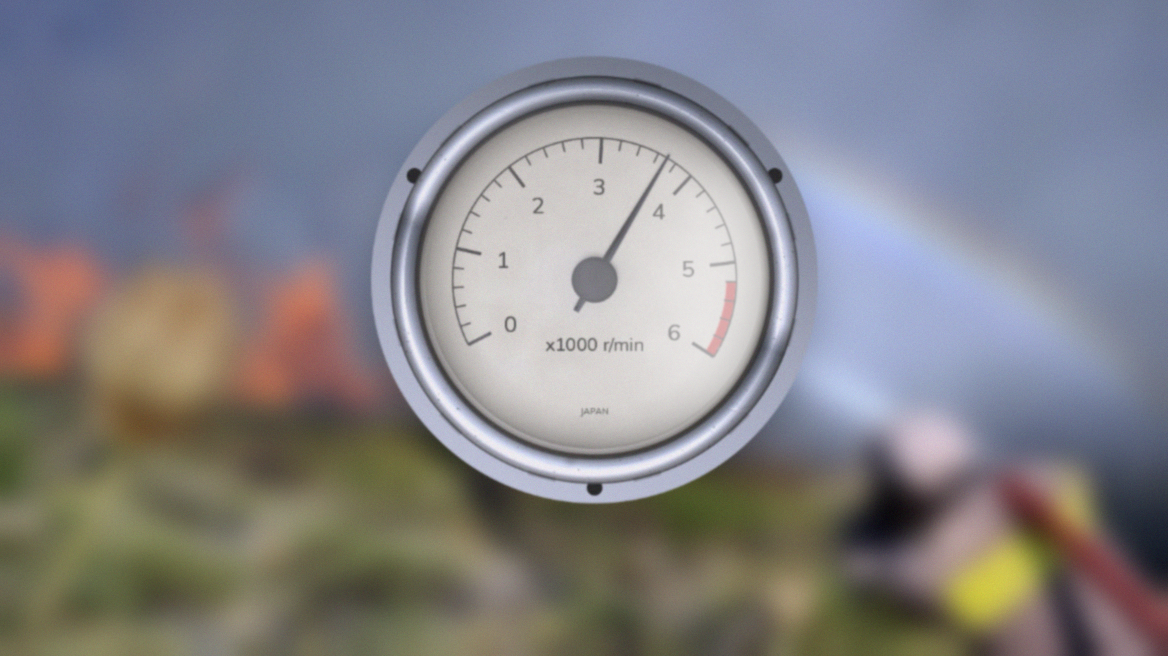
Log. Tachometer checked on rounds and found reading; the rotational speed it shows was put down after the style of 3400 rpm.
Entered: 3700 rpm
